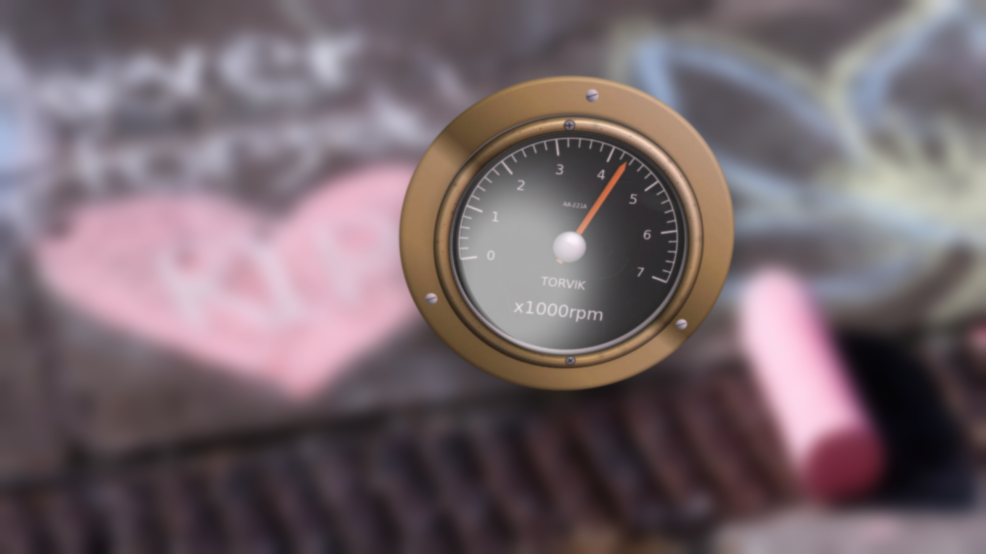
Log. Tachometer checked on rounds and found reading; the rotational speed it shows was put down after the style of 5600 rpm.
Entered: 4300 rpm
